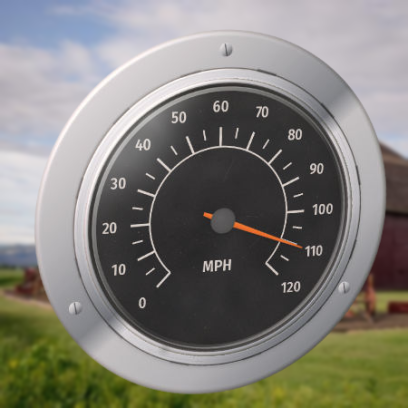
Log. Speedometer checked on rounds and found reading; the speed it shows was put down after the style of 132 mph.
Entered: 110 mph
